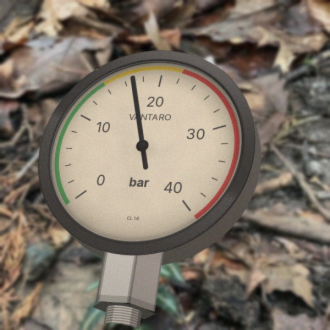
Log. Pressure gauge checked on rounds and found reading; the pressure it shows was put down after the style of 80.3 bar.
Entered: 17 bar
